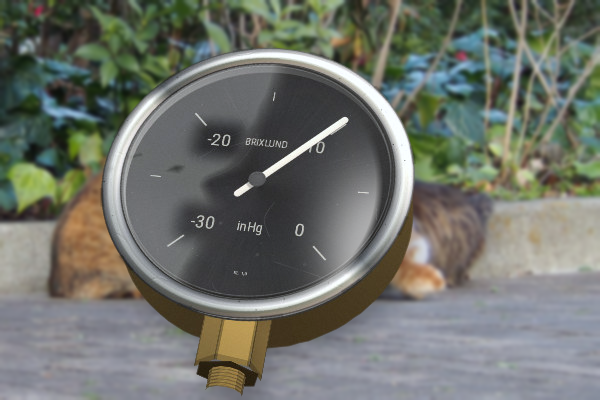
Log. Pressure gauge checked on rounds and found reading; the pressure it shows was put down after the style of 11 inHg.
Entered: -10 inHg
